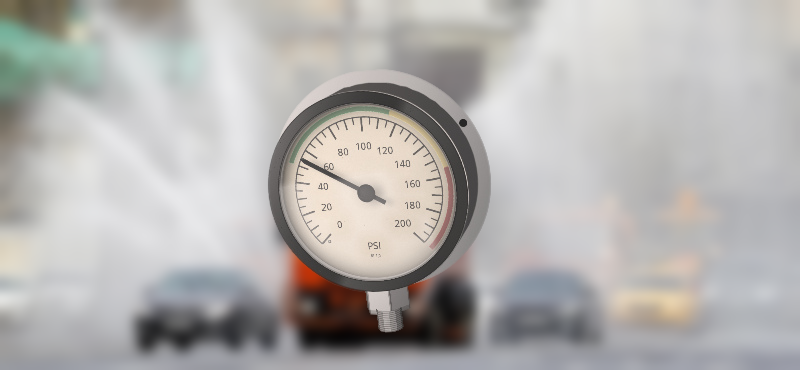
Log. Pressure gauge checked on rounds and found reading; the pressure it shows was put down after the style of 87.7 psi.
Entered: 55 psi
